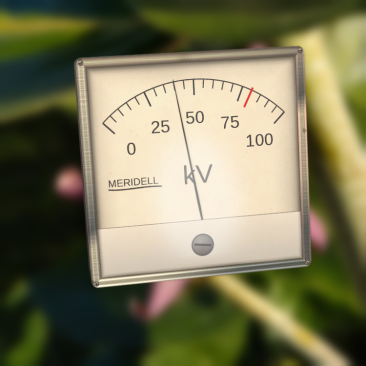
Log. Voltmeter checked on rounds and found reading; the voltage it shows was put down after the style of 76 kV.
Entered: 40 kV
